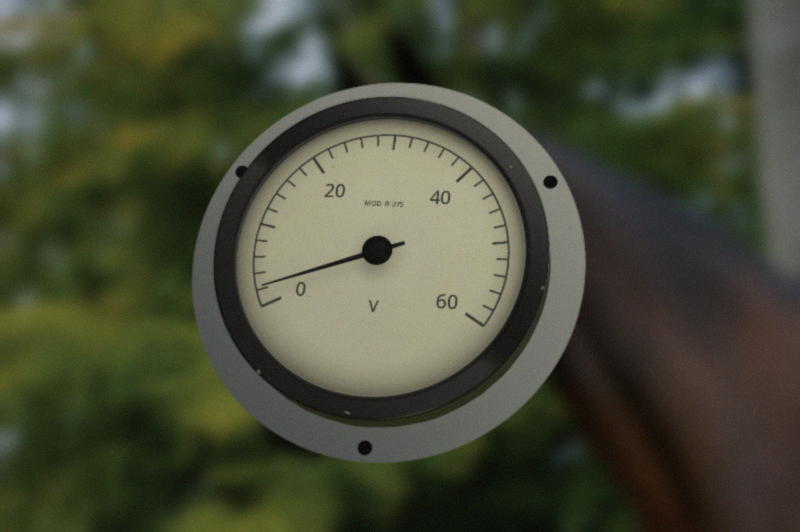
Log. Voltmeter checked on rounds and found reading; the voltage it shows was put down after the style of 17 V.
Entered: 2 V
